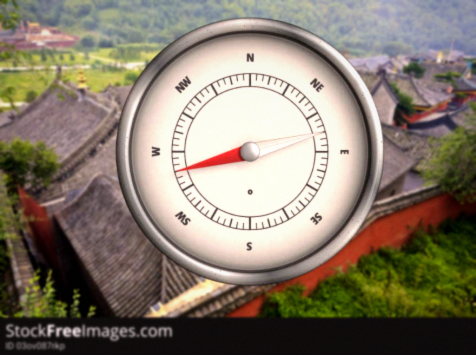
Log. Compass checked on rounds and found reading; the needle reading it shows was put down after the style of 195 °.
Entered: 255 °
